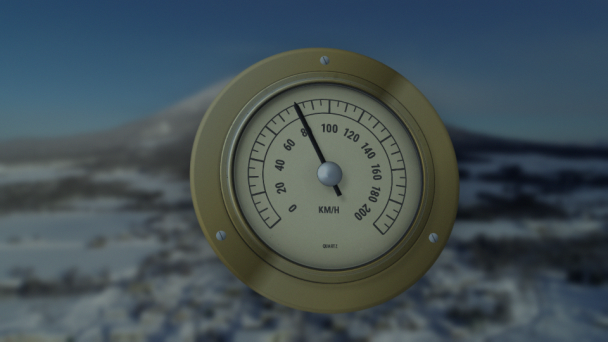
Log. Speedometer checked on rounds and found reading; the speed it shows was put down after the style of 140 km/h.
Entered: 80 km/h
